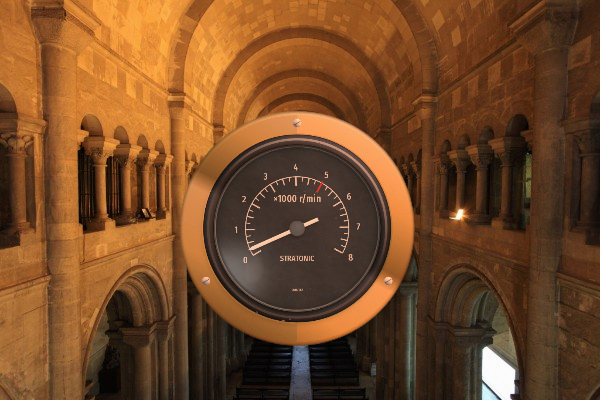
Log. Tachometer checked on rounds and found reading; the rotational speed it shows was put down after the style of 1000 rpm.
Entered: 250 rpm
